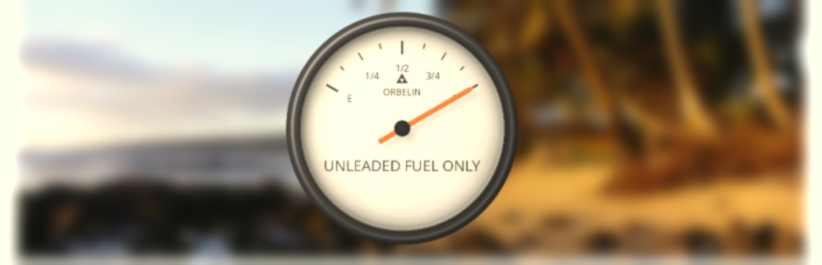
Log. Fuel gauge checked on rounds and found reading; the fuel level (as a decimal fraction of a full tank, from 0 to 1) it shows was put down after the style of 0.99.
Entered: 1
